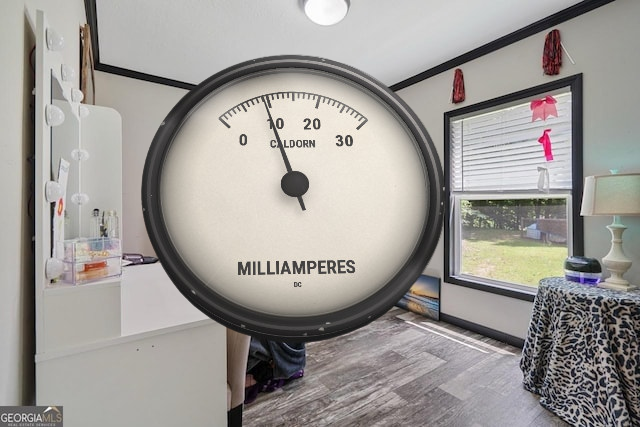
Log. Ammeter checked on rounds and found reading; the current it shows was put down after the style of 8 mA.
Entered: 9 mA
